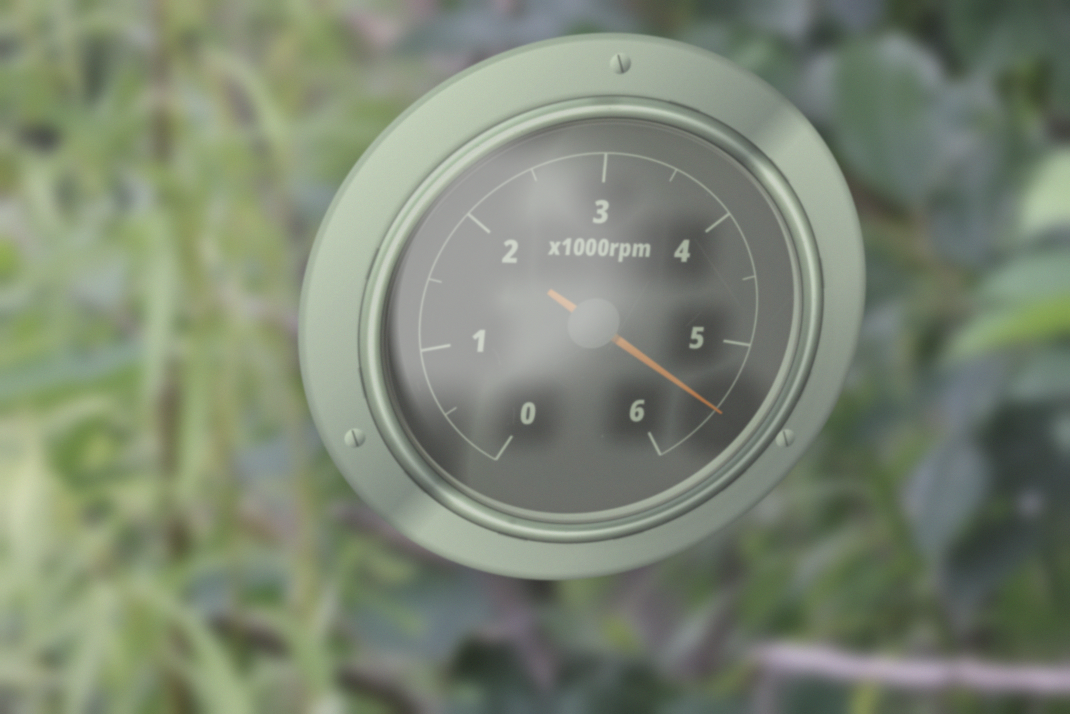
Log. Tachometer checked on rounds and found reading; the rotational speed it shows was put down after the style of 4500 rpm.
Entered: 5500 rpm
